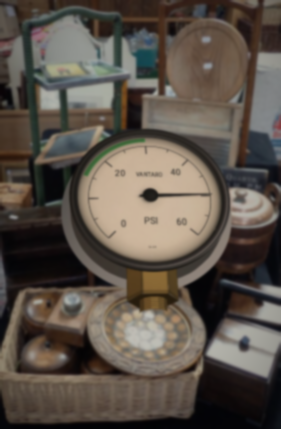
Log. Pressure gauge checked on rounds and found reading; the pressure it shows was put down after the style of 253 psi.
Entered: 50 psi
